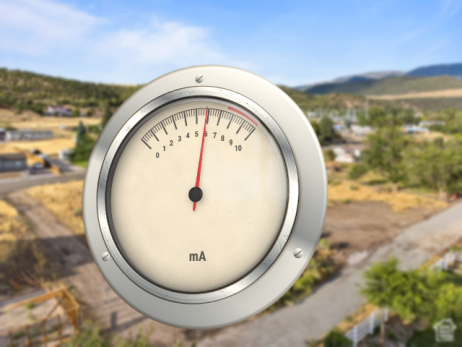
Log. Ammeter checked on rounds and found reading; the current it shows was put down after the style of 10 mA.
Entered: 6 mA
